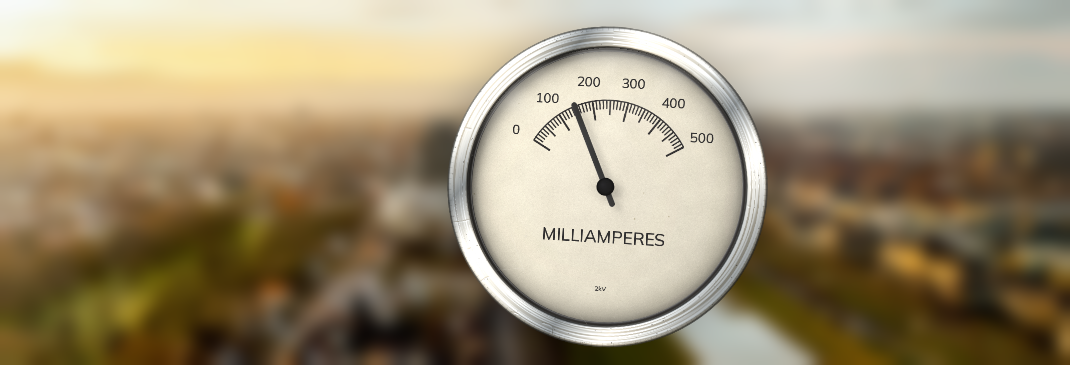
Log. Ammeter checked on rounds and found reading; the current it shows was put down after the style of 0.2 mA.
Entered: 150 mA
